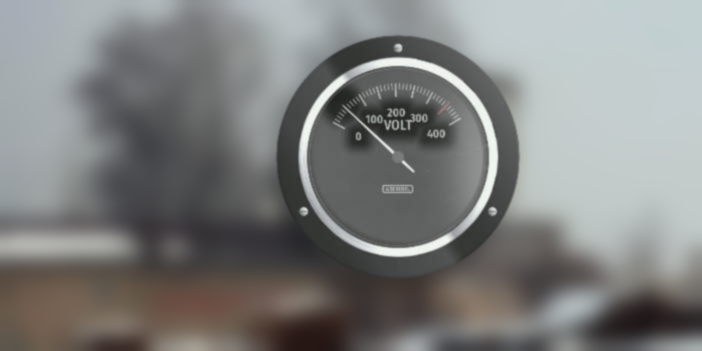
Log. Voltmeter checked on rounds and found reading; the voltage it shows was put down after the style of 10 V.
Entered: 50 V
